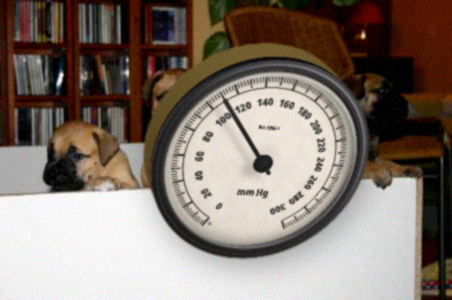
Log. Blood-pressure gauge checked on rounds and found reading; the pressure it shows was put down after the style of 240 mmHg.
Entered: 110 mmHg
